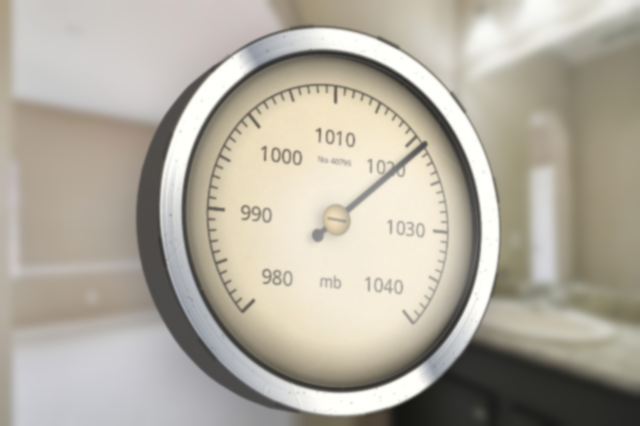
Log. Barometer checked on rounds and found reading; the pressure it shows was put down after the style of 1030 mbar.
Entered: 1021 mbar
